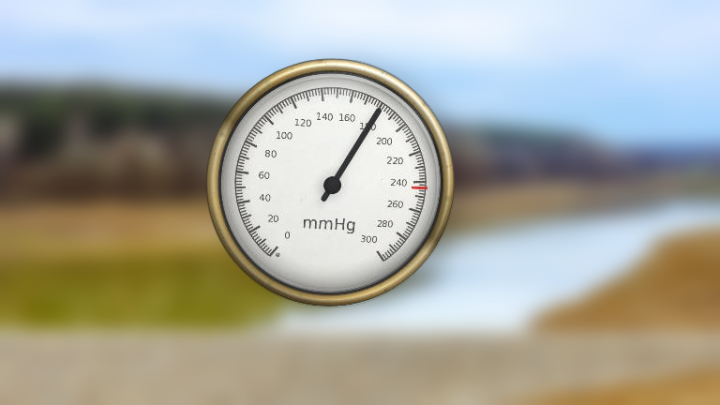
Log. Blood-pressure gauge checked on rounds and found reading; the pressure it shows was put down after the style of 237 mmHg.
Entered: 180 mmHg
